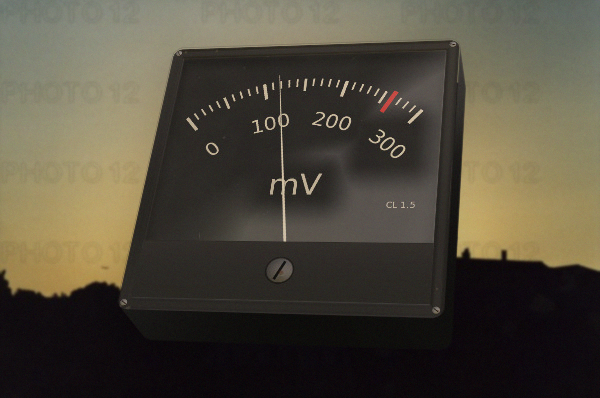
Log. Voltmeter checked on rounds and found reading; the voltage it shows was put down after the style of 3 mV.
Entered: 120 mV
